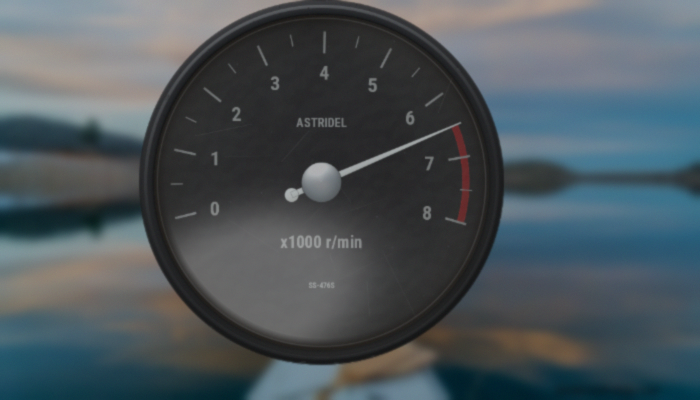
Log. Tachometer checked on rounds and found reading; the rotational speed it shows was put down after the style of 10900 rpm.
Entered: 6500 rpm
